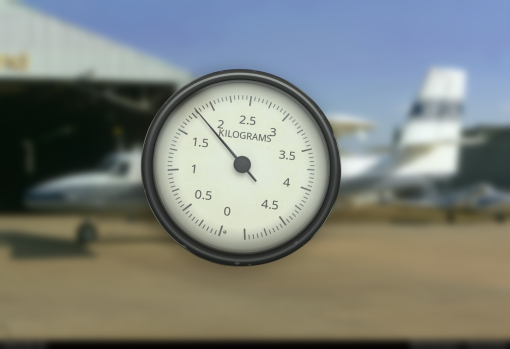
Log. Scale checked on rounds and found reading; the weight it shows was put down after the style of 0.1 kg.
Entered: 1.8 kg
